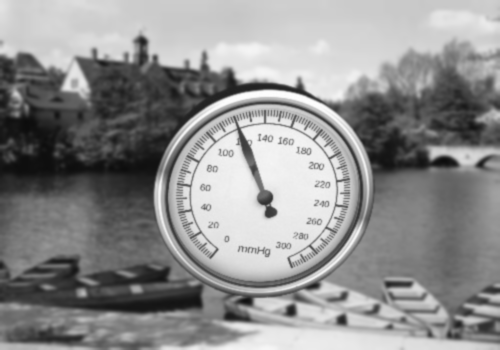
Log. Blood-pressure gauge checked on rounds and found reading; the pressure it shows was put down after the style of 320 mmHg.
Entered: 120 mmHg
